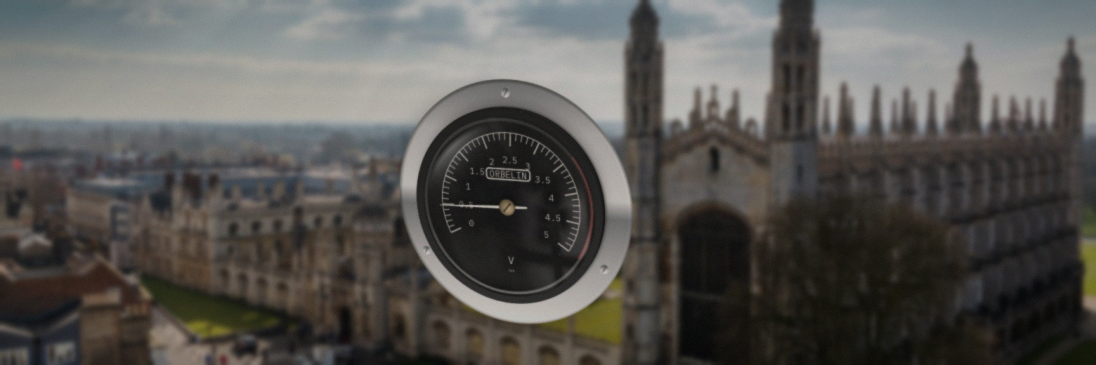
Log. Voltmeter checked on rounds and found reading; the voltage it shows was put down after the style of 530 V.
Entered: 0.5 V
